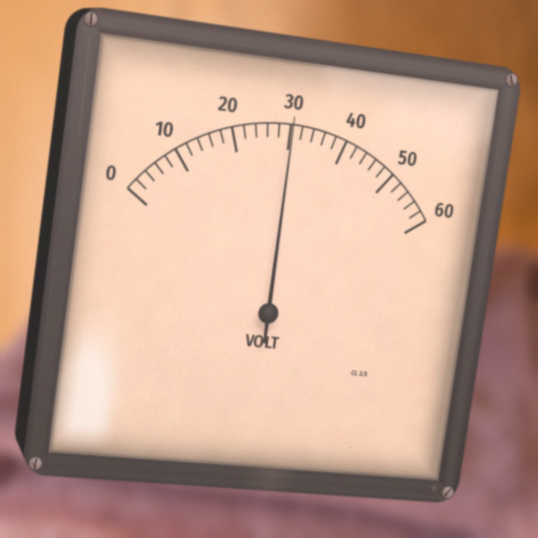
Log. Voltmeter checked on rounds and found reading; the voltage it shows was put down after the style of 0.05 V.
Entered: 30 V
